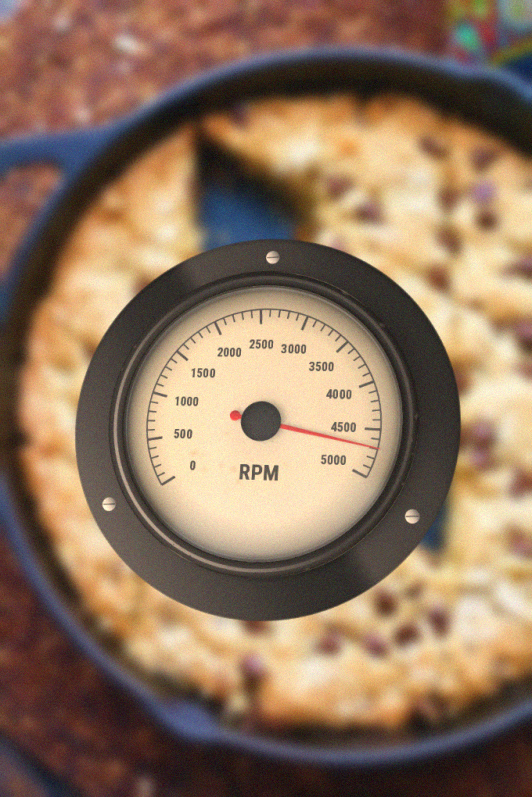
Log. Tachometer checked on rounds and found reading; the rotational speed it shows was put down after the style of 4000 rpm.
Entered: 4700 rpm
